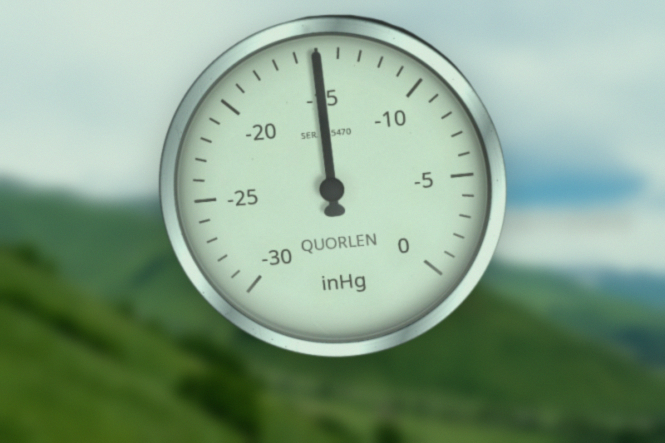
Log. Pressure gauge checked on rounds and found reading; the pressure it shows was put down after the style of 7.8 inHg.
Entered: -15 inHg
